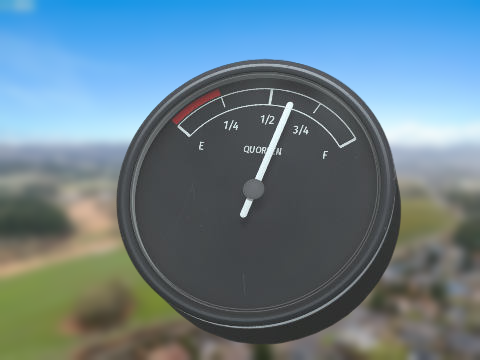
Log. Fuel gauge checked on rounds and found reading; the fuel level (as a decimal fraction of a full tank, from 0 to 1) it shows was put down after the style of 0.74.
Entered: 0.625
